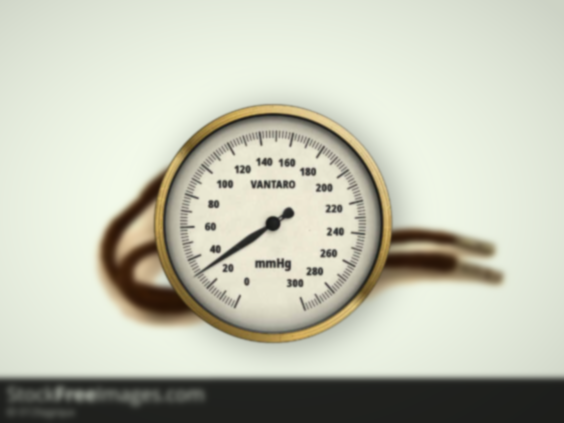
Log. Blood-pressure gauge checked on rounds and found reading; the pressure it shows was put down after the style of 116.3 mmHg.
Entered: 30 mmHg
